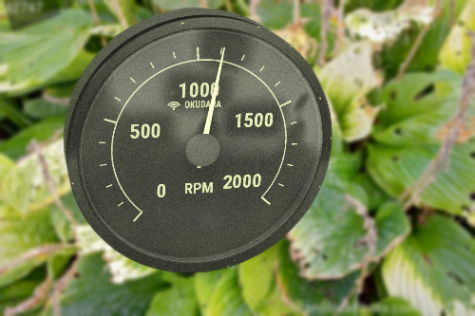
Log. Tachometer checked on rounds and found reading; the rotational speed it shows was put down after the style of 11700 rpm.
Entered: 1100 rpm
